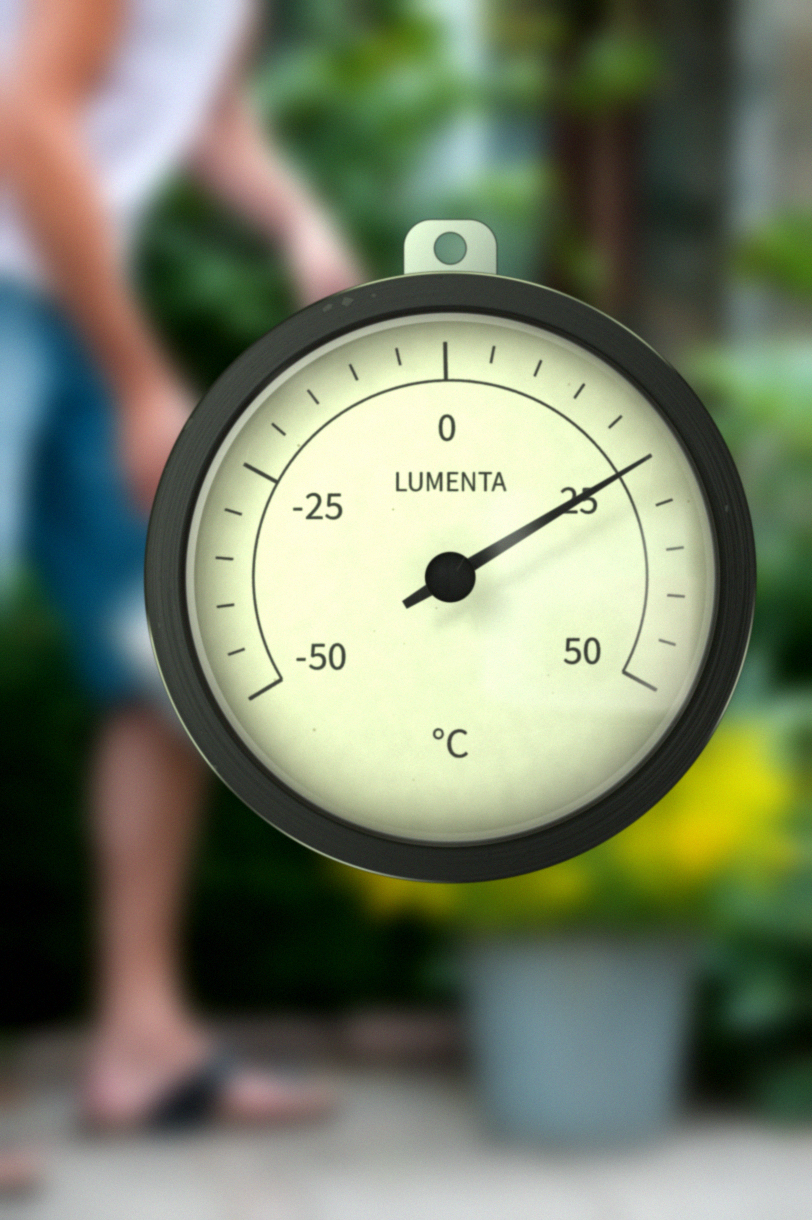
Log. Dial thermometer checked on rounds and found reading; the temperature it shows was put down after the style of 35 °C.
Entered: 25 °C
